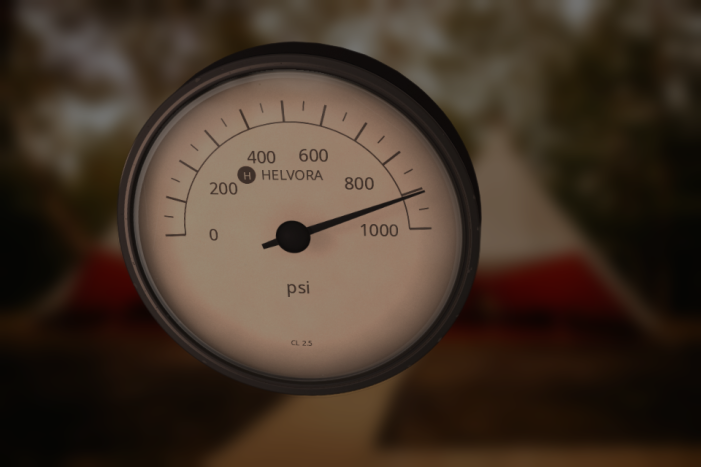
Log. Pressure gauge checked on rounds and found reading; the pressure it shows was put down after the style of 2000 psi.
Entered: 900 psi
